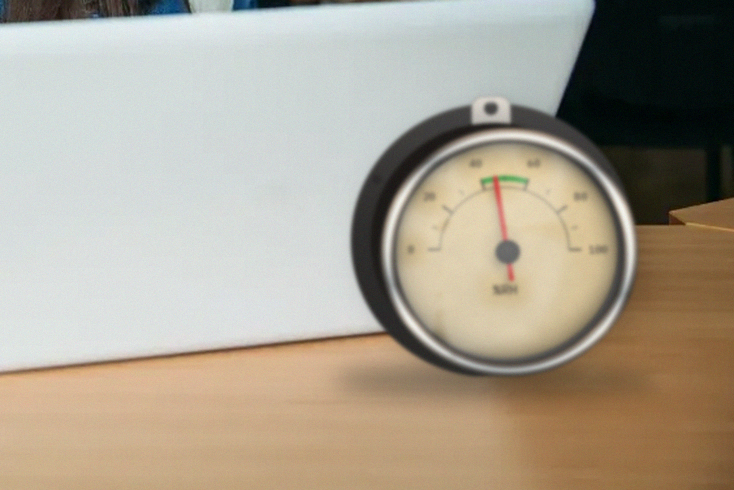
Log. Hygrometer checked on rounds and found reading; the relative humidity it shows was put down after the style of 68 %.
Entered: 45 %
